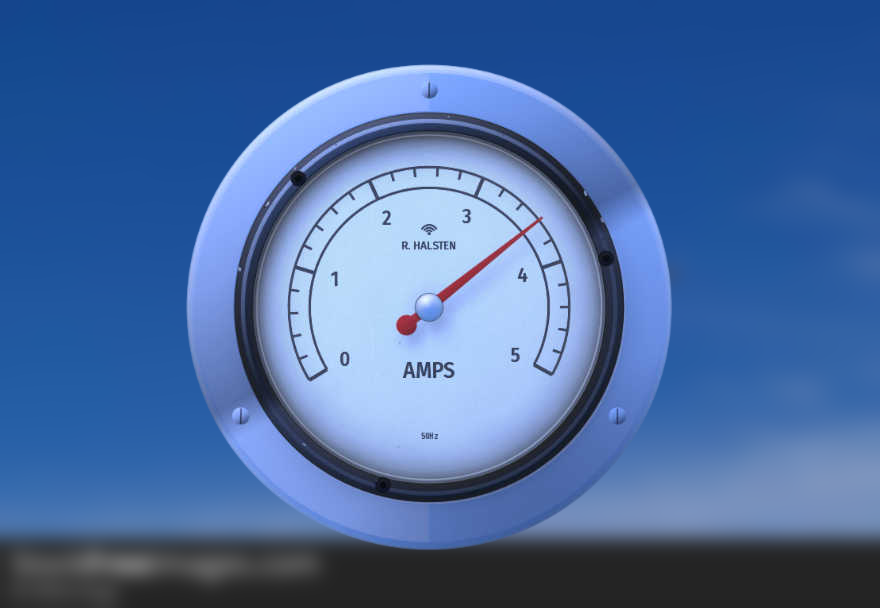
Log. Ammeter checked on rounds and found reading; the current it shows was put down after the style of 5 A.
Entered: 3.6 A
